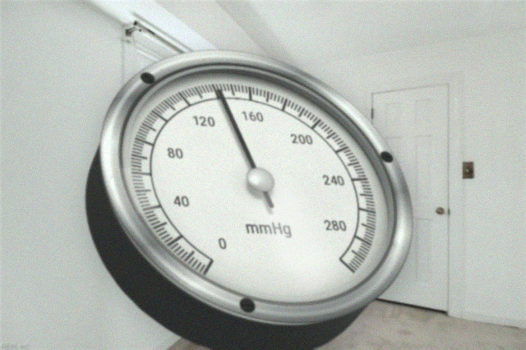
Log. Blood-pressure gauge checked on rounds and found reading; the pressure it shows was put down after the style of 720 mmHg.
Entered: 140 mmHg
